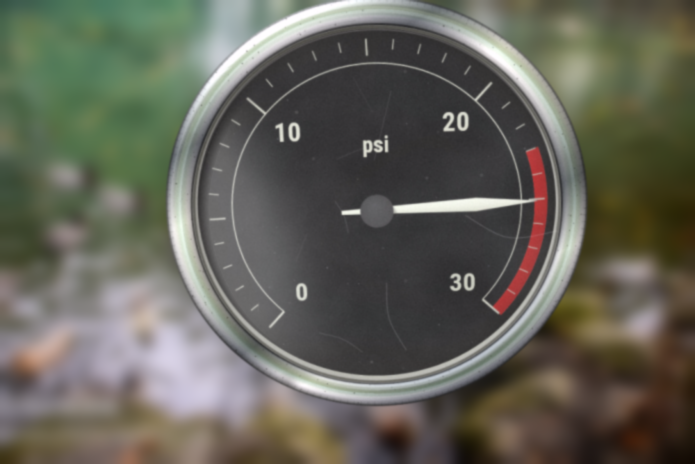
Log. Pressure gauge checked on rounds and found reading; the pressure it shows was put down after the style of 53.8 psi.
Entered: 25 psi
